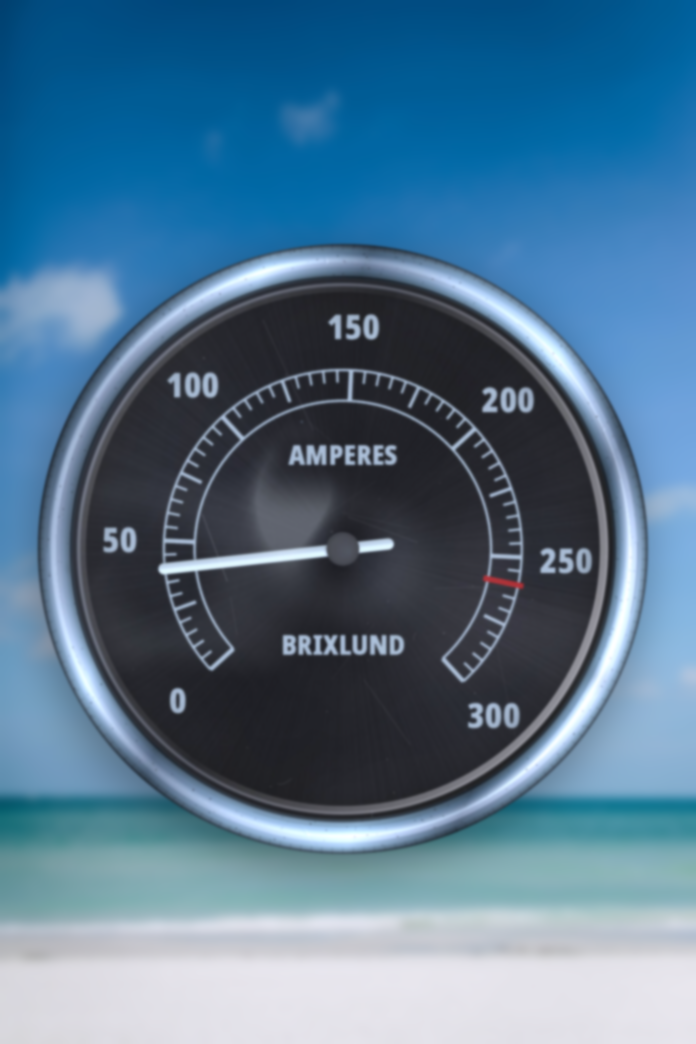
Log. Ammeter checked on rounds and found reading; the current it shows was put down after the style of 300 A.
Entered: 40 A
